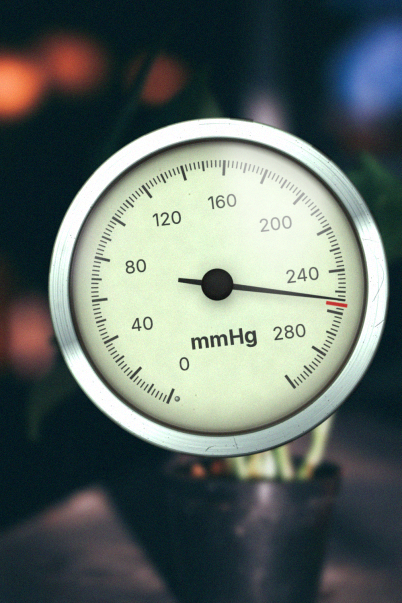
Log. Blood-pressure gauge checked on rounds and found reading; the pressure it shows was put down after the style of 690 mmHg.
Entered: 254 mmHg
